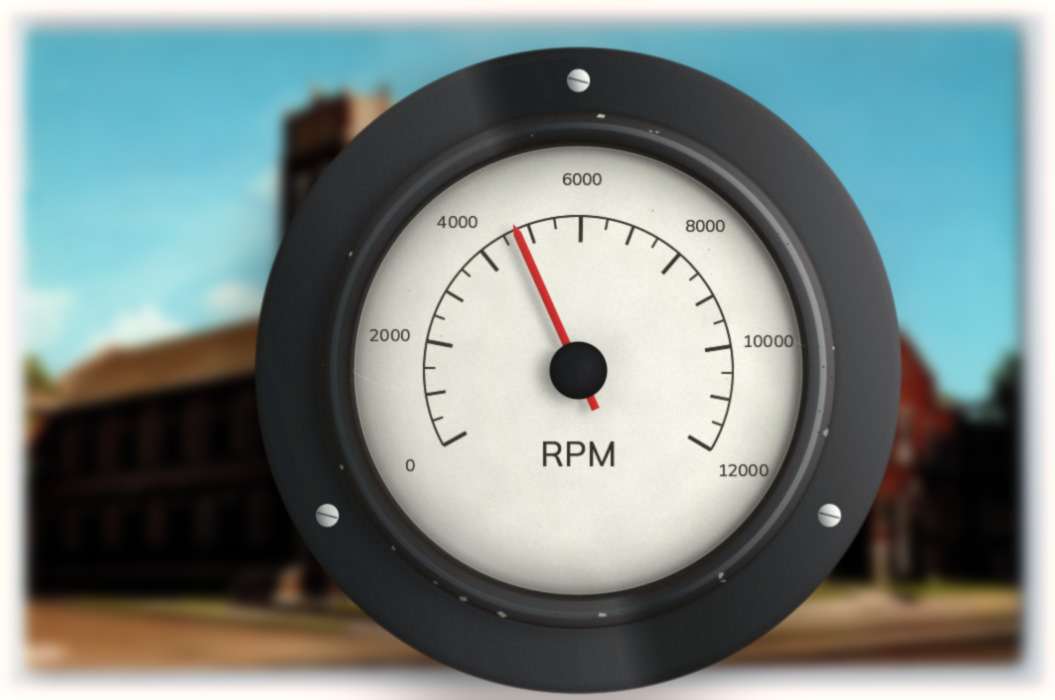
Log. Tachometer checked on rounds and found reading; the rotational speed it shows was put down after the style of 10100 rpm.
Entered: 4750 rpm
